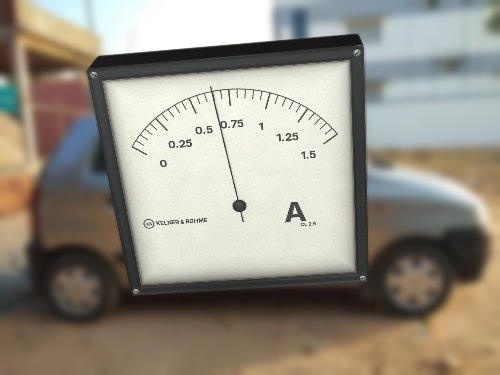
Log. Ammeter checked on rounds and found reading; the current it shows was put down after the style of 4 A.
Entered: 0.65 A
